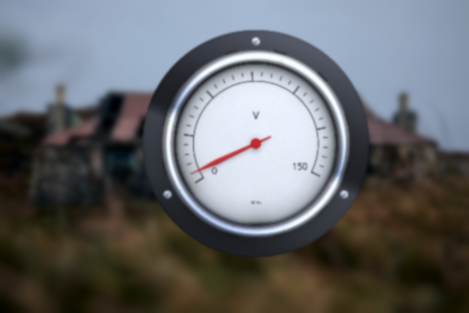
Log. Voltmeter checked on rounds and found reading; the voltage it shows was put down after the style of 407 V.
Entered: 5 V
